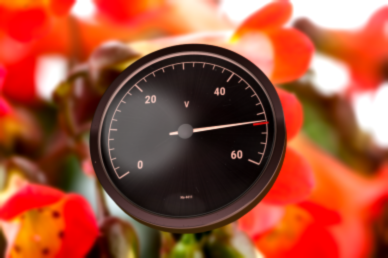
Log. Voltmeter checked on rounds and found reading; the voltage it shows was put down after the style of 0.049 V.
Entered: 52 V
